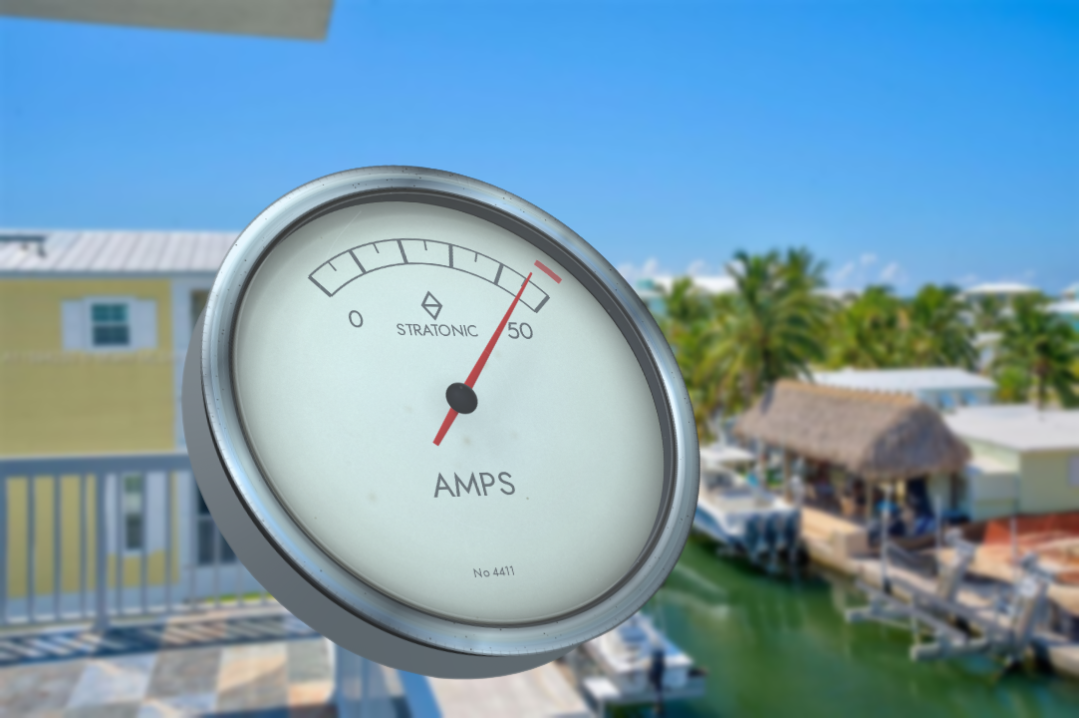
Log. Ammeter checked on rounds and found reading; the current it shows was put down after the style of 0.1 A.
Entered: 45 A
